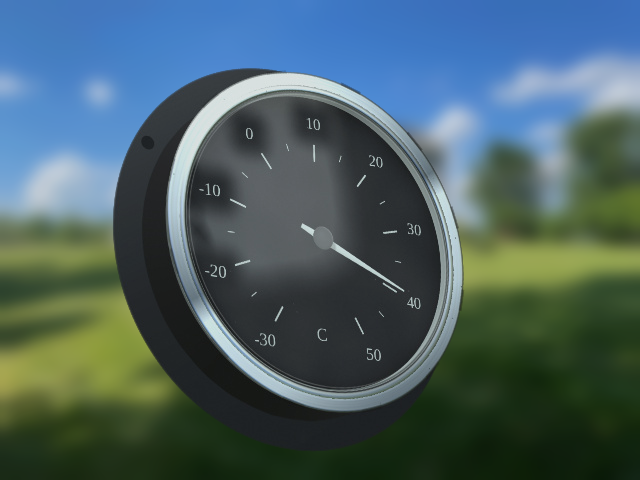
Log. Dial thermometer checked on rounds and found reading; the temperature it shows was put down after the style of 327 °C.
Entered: 40 °C
